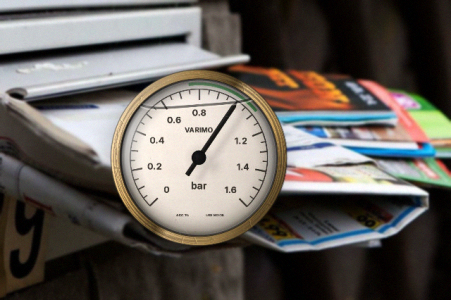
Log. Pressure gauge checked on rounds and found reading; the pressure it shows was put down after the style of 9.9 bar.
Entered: 1 bar
